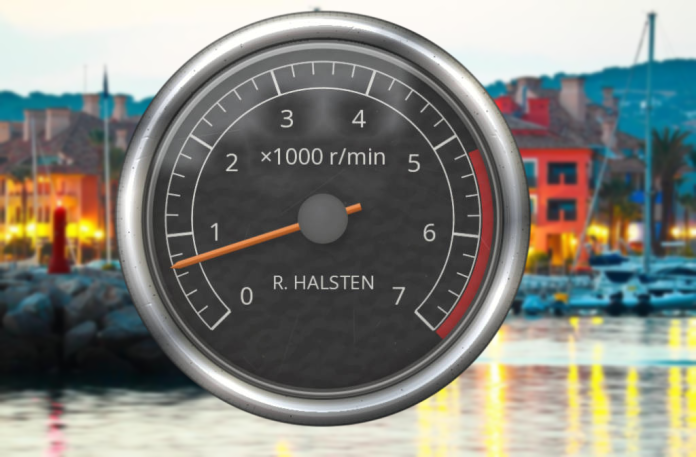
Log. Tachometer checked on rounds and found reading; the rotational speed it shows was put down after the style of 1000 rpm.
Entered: 700 rpm
